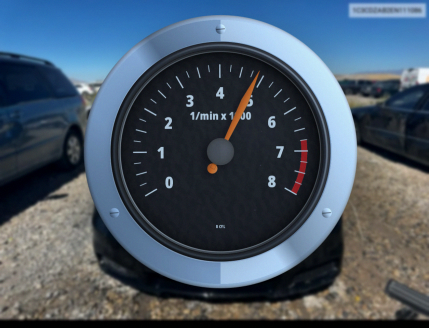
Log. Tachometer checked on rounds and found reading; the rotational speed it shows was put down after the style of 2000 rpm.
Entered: 4875 rpm
